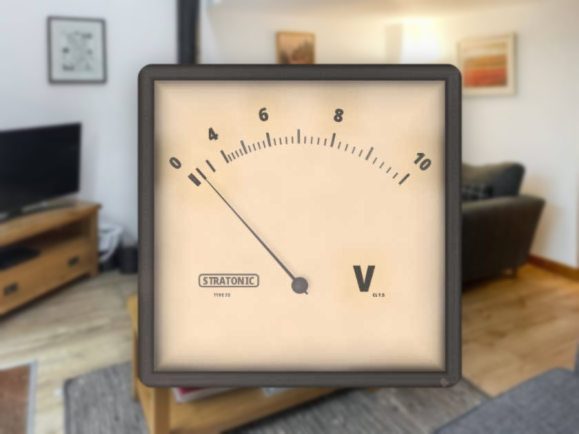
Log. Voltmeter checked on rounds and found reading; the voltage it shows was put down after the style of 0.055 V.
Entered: 2 V
